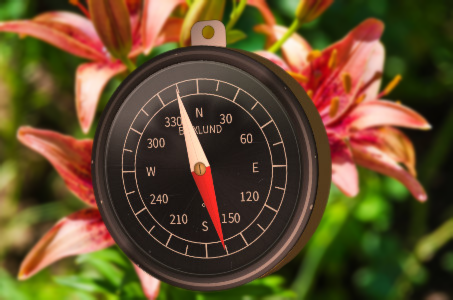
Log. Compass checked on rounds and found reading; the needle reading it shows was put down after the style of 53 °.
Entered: 165 °
